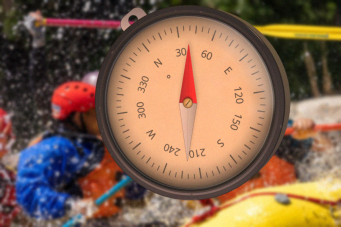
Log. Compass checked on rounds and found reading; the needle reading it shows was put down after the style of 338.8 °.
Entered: 40 °
